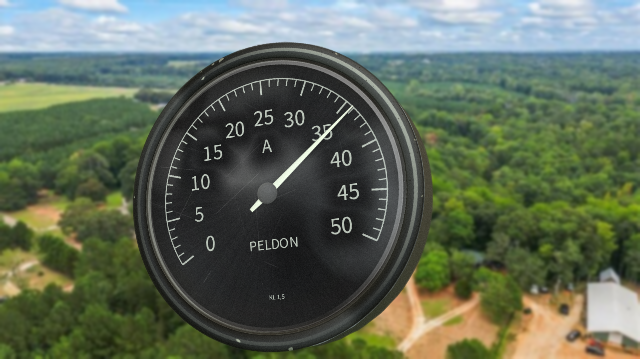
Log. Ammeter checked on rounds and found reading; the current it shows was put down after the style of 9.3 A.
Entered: 36 A
